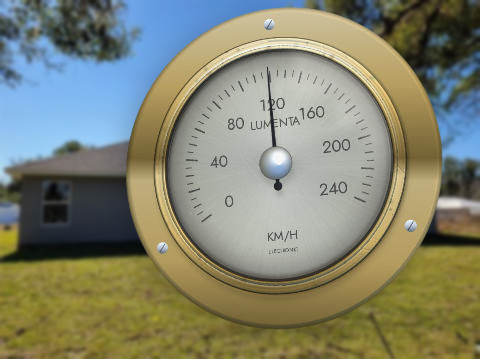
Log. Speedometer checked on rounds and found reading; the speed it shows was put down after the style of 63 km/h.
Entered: 120 km/h
